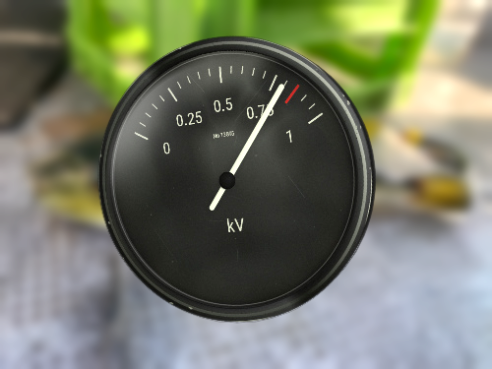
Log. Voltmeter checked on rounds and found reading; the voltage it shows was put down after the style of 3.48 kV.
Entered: 0.8 kV
